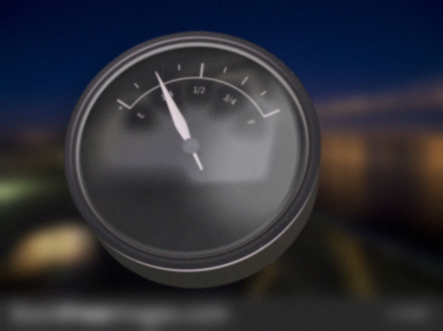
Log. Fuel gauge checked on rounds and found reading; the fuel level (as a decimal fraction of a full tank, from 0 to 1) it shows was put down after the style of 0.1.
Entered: 0.25
